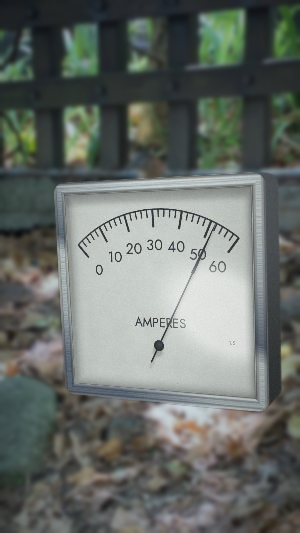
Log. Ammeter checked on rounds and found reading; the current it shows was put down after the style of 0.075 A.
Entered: 52 A
